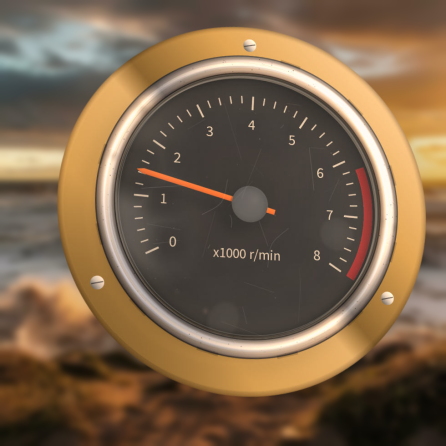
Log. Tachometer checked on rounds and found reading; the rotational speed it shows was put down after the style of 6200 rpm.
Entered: 1400 rpm
